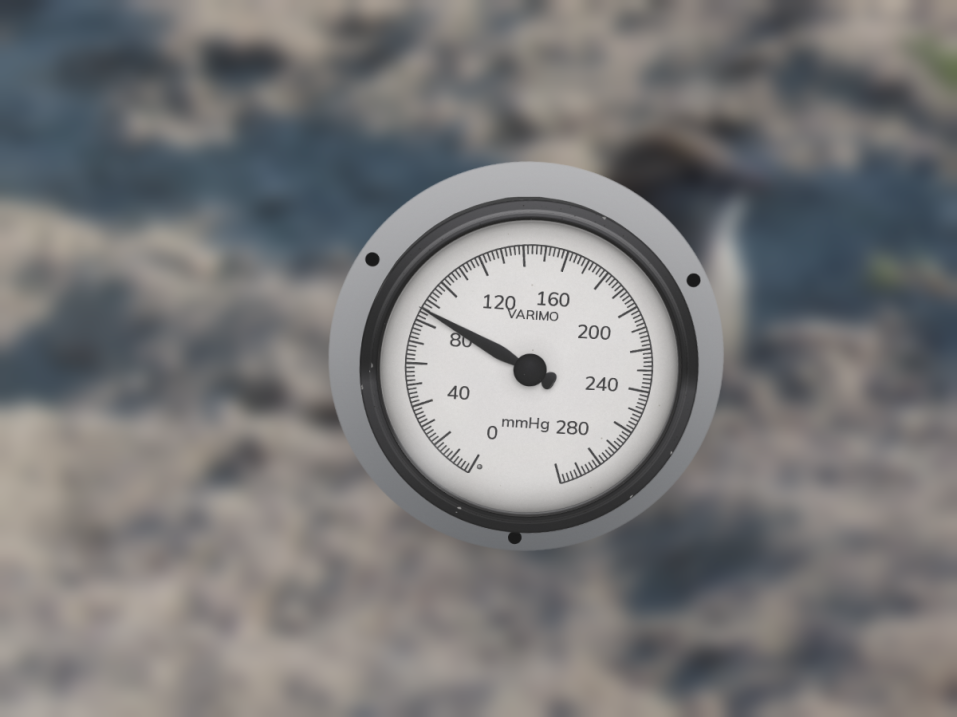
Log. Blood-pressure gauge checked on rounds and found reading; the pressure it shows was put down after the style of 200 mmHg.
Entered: 86 mmHg
